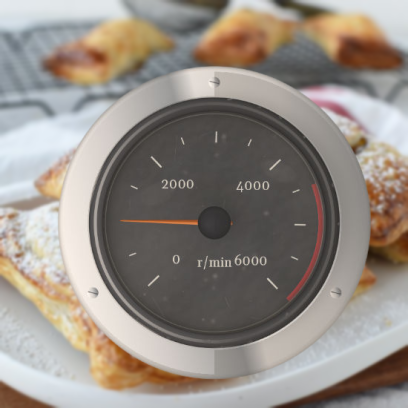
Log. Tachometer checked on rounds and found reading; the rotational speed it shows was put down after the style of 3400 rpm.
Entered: 1000 rpm
